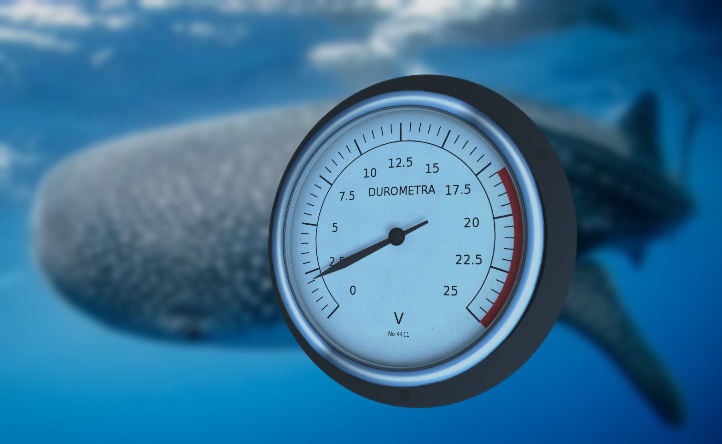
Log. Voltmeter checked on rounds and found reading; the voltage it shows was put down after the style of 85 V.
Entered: 2 V
